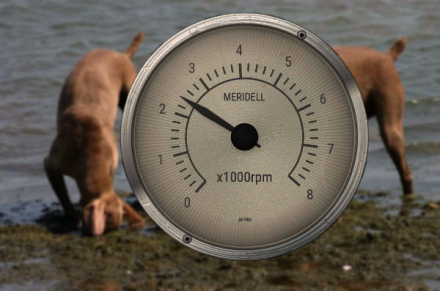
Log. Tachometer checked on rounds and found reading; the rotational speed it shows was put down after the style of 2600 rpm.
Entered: 2400 rpm
